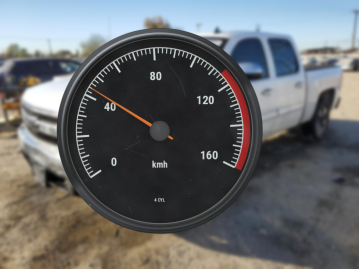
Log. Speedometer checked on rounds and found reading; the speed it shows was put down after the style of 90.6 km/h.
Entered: 44 km/h
